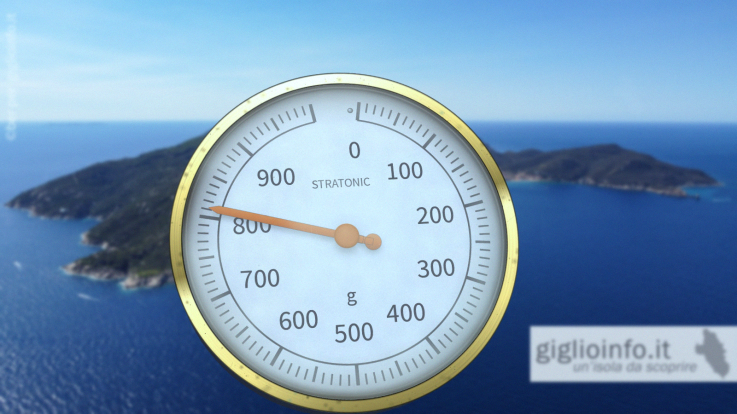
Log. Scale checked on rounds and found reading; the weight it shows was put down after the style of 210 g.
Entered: 810 g
